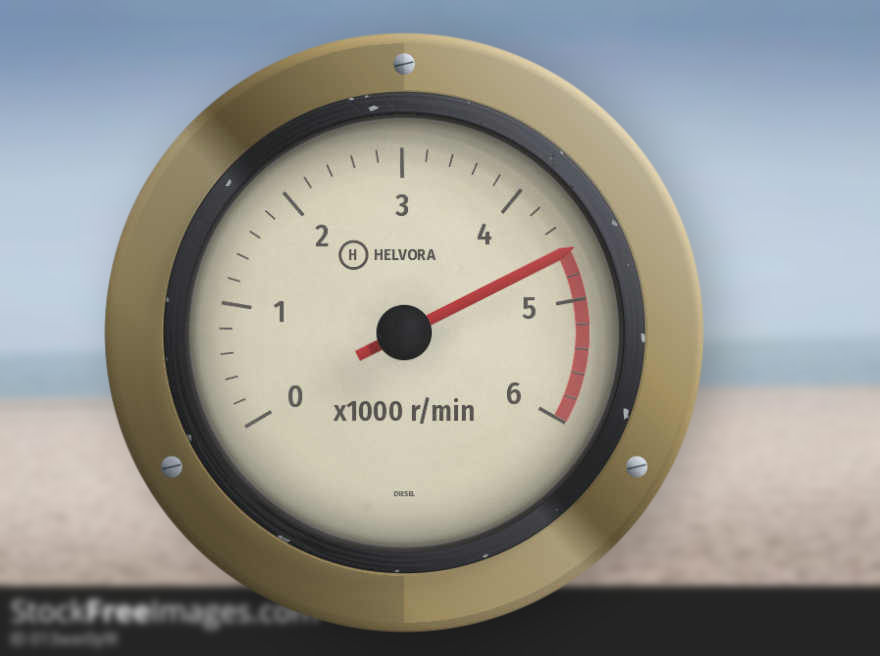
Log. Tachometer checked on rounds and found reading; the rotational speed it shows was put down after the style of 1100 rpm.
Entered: 4600 rpm
